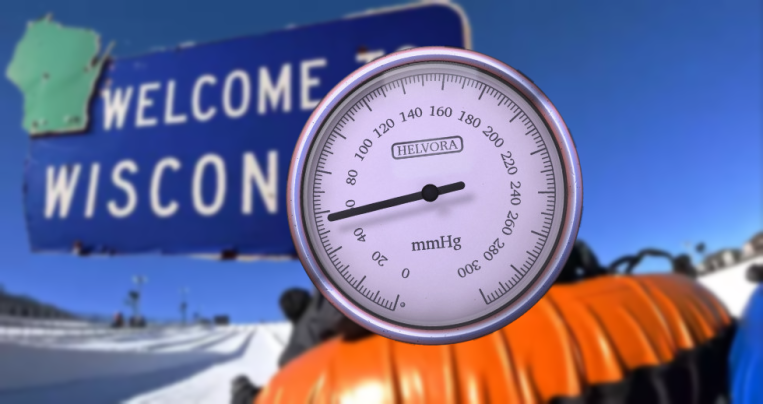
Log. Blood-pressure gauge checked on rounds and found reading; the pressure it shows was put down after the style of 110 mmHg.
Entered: 56 mmHg
